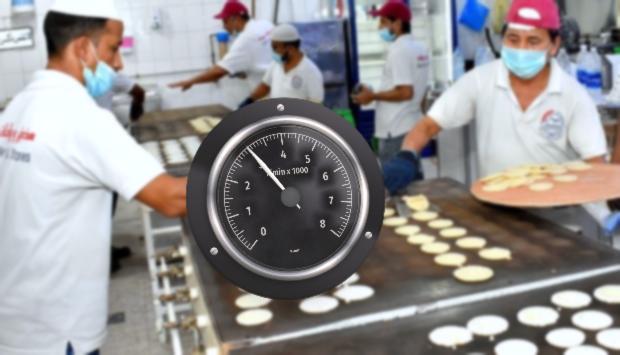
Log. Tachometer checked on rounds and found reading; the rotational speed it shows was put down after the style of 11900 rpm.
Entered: 3000 rpm
